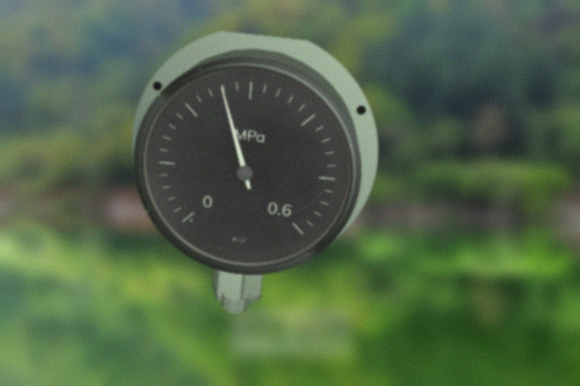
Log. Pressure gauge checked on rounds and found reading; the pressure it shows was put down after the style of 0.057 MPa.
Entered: 0.26 MPa
